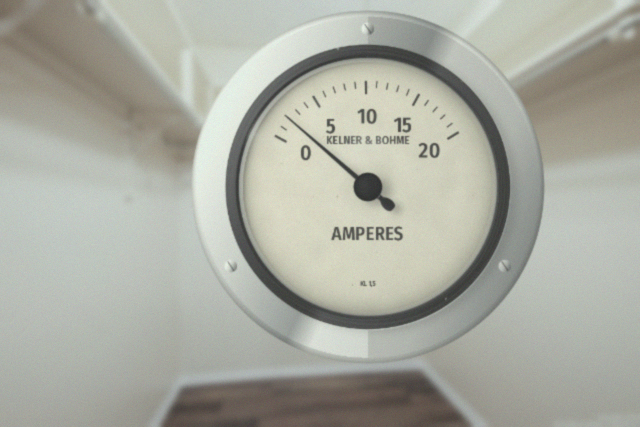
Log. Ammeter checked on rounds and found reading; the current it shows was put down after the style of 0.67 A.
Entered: 2 A
